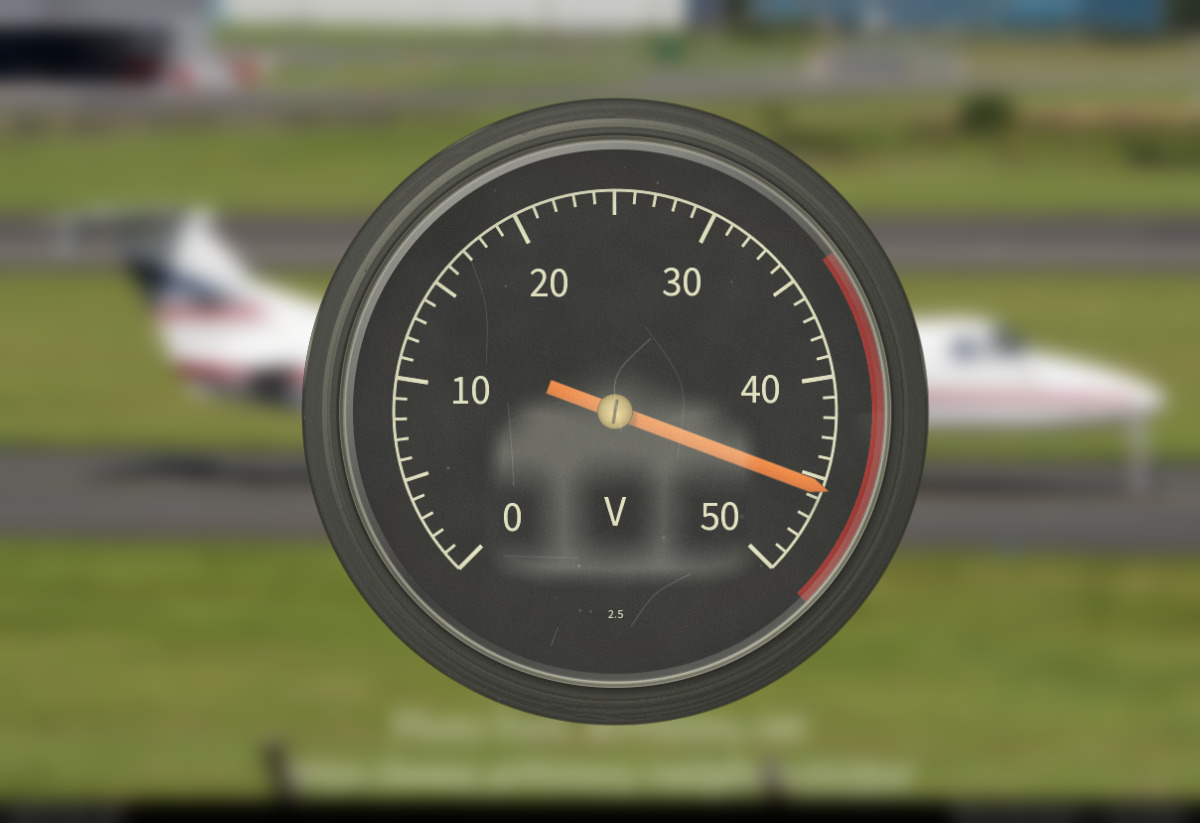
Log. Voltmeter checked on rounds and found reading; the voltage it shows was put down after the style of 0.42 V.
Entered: 45.5 V
